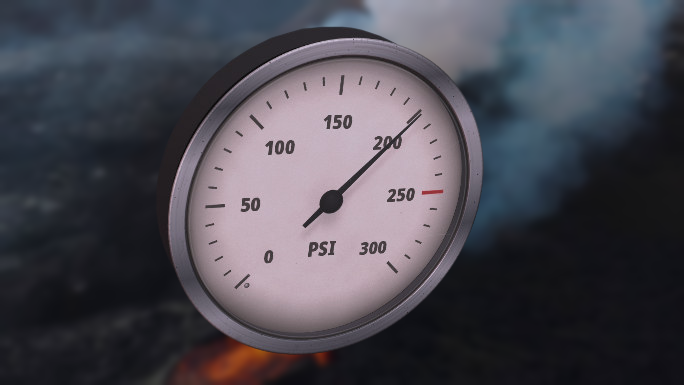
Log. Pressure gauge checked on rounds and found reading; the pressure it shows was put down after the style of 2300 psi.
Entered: 200 psi
